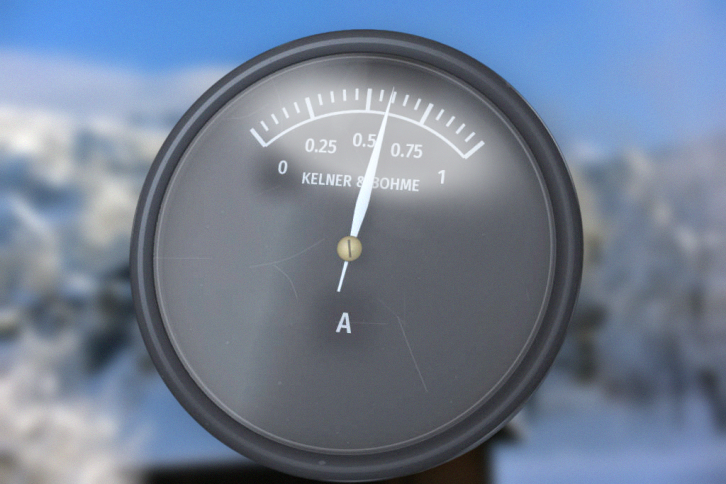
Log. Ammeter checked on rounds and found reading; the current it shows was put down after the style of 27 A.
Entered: 0.6 A
